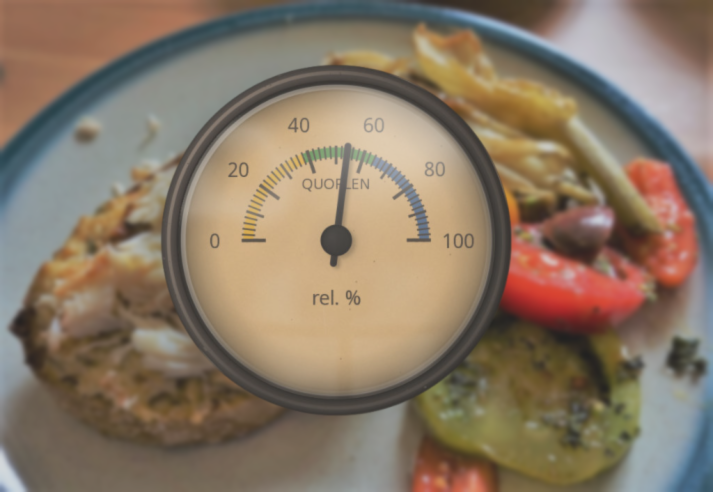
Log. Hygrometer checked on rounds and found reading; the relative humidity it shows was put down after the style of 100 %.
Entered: 54 %
